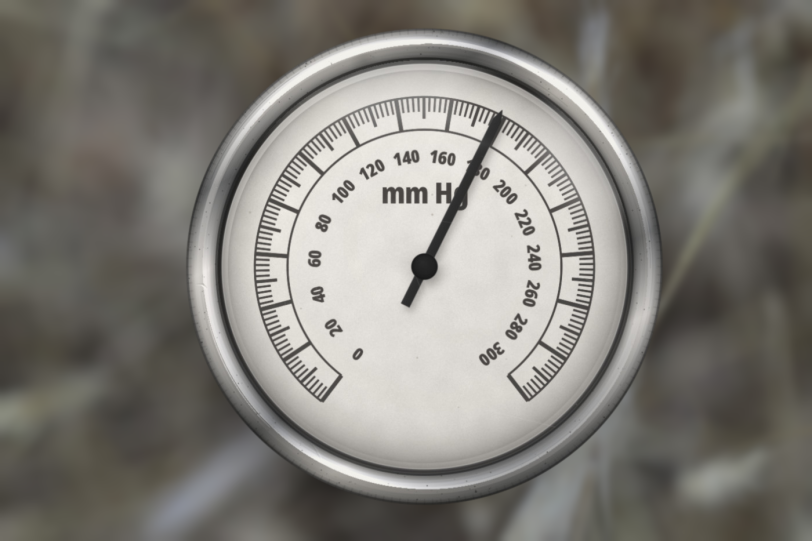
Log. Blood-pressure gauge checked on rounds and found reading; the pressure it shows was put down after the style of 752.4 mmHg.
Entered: 178 mmHg
